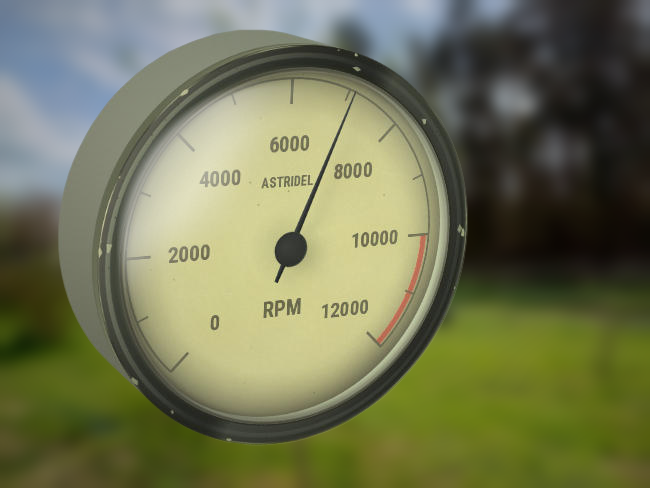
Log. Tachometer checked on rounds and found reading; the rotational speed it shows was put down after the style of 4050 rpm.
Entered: 7000 rpm
